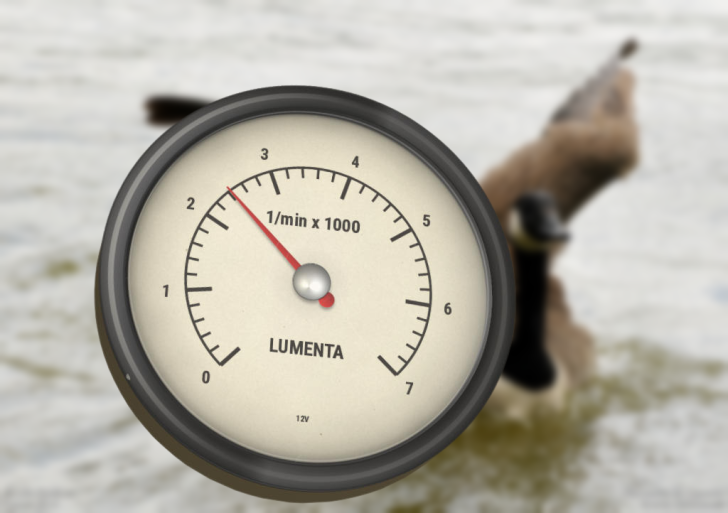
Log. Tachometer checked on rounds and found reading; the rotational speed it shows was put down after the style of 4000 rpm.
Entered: 2400 rpm
